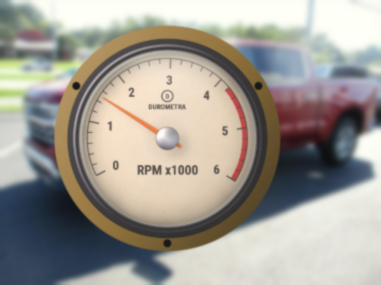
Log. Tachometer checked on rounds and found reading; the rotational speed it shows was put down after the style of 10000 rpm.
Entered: 1500 rpm
